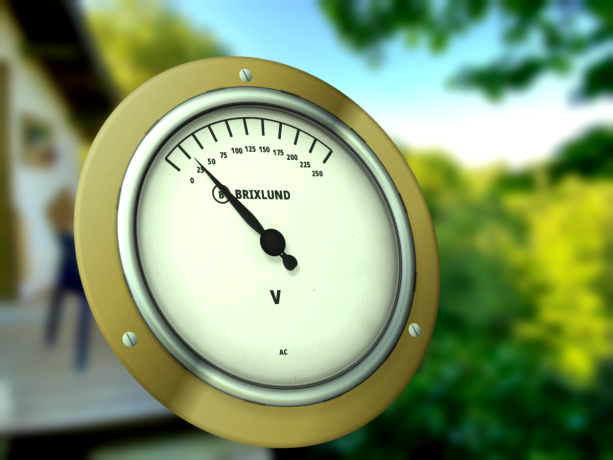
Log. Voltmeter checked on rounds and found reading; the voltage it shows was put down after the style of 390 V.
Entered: 25 V
